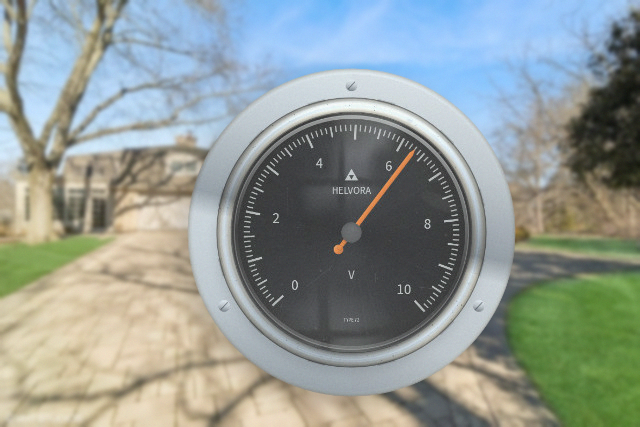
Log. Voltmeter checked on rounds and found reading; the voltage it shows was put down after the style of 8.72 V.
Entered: 6.3 V
